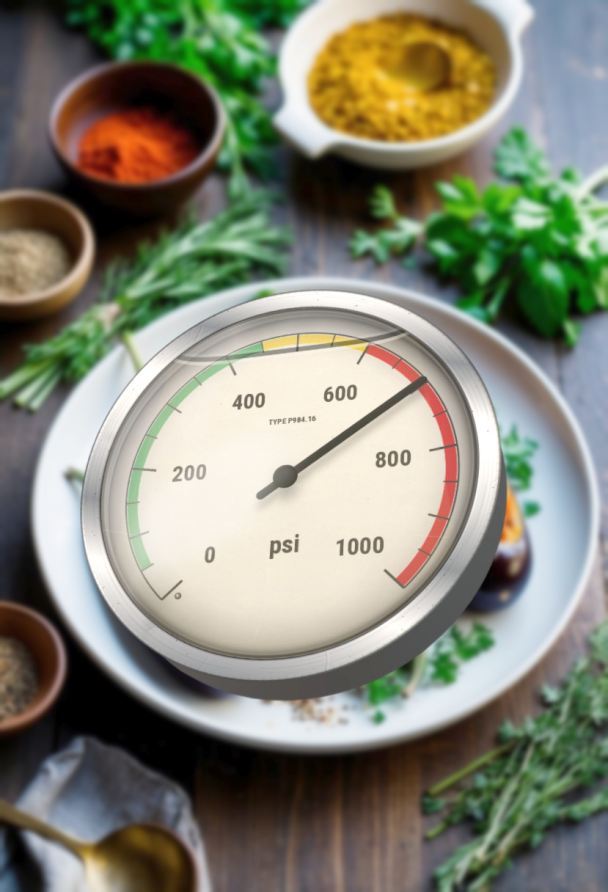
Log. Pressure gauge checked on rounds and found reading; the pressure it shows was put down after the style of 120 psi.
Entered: 700 psi
